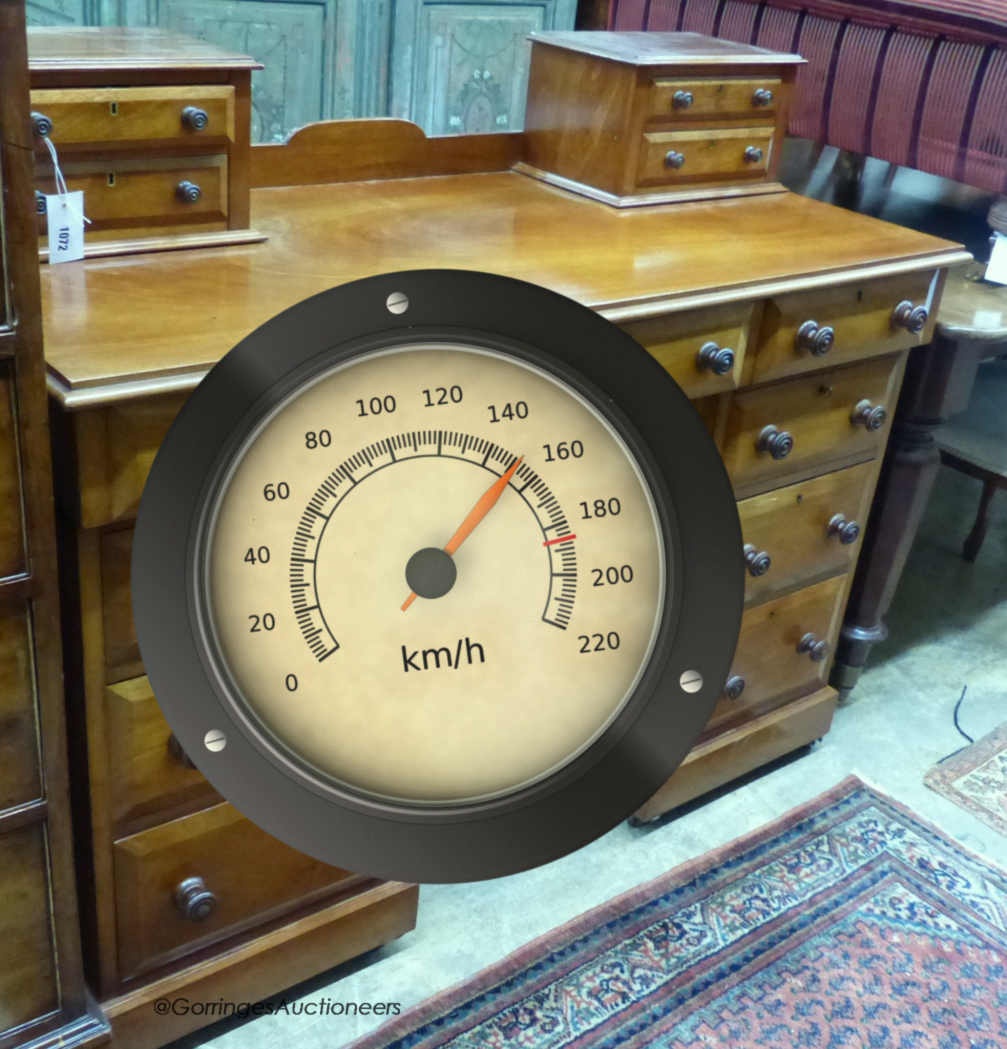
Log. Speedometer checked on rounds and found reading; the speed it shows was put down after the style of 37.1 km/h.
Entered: 152 km/h
